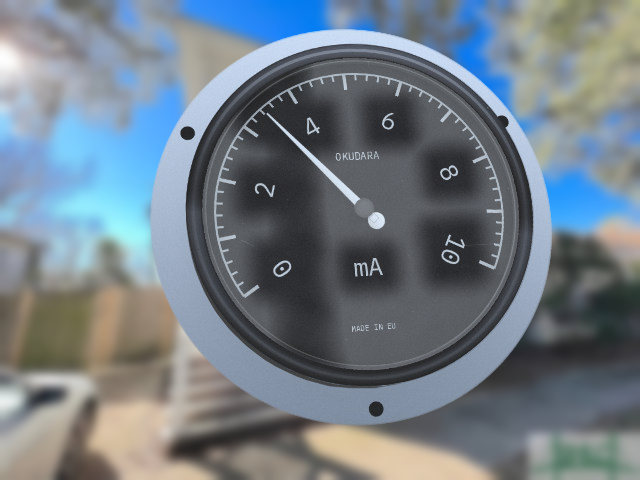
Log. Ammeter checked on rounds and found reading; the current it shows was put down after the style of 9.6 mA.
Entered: 3.4 mA
